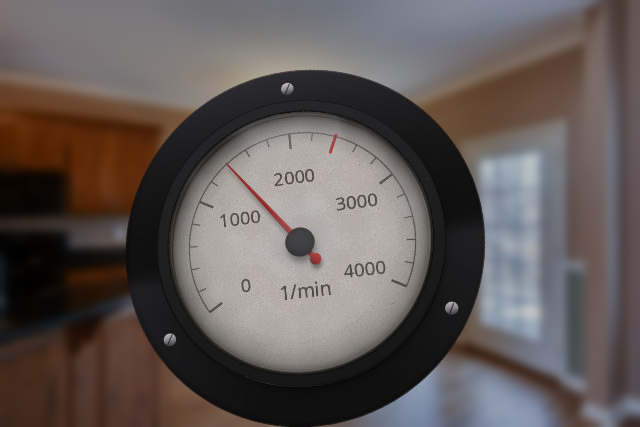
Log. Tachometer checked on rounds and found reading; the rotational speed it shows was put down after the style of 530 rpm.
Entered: 1400 rpm
